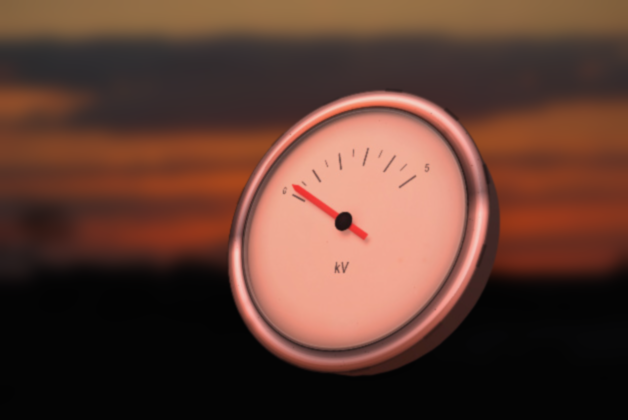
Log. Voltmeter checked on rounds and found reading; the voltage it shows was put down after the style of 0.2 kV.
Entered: 0.25 kV
